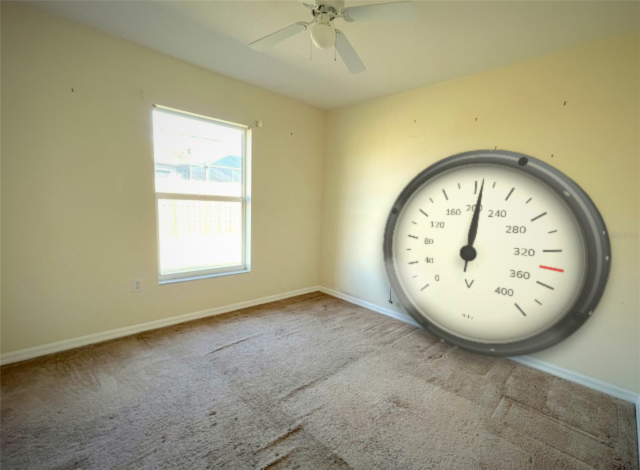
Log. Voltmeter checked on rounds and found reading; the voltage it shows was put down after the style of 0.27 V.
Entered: 210 V
